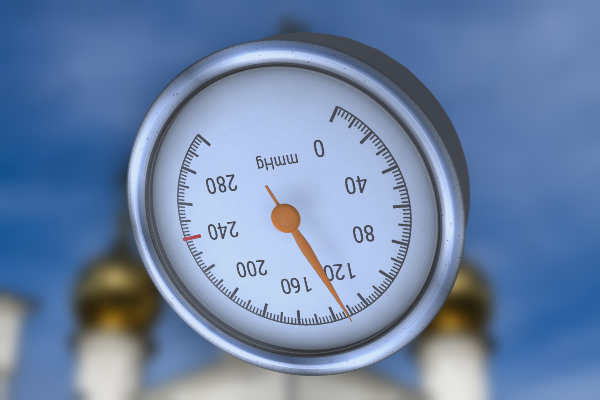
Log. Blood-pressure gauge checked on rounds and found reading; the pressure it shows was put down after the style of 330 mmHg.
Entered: 130 mmHg
